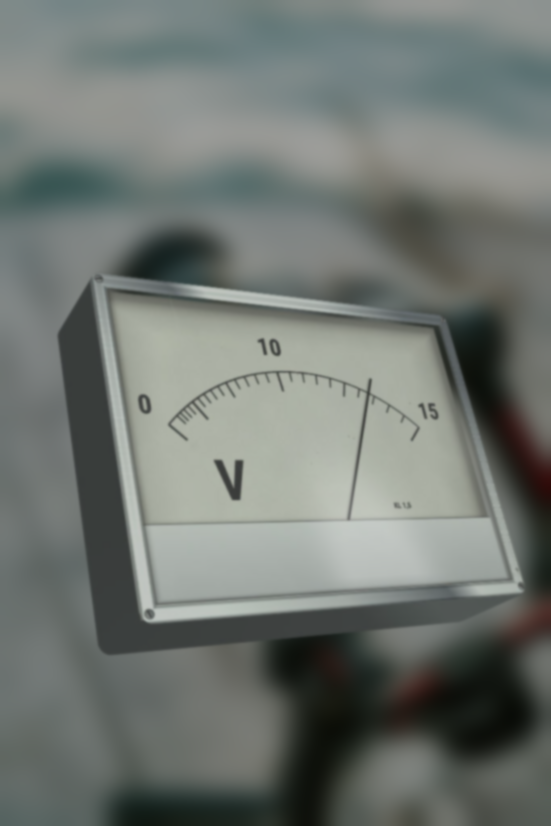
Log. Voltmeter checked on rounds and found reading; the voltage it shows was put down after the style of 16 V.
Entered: 13.25 V
